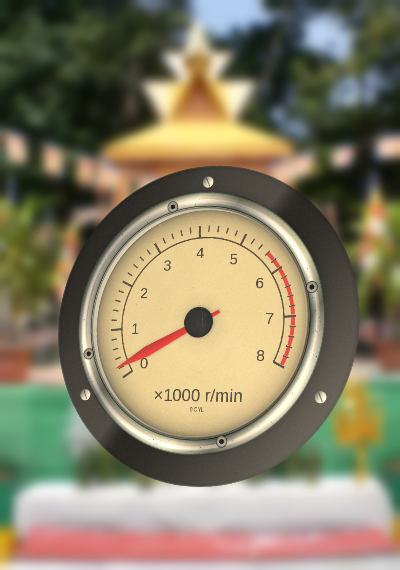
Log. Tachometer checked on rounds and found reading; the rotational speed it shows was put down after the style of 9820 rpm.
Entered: 200 rpm
